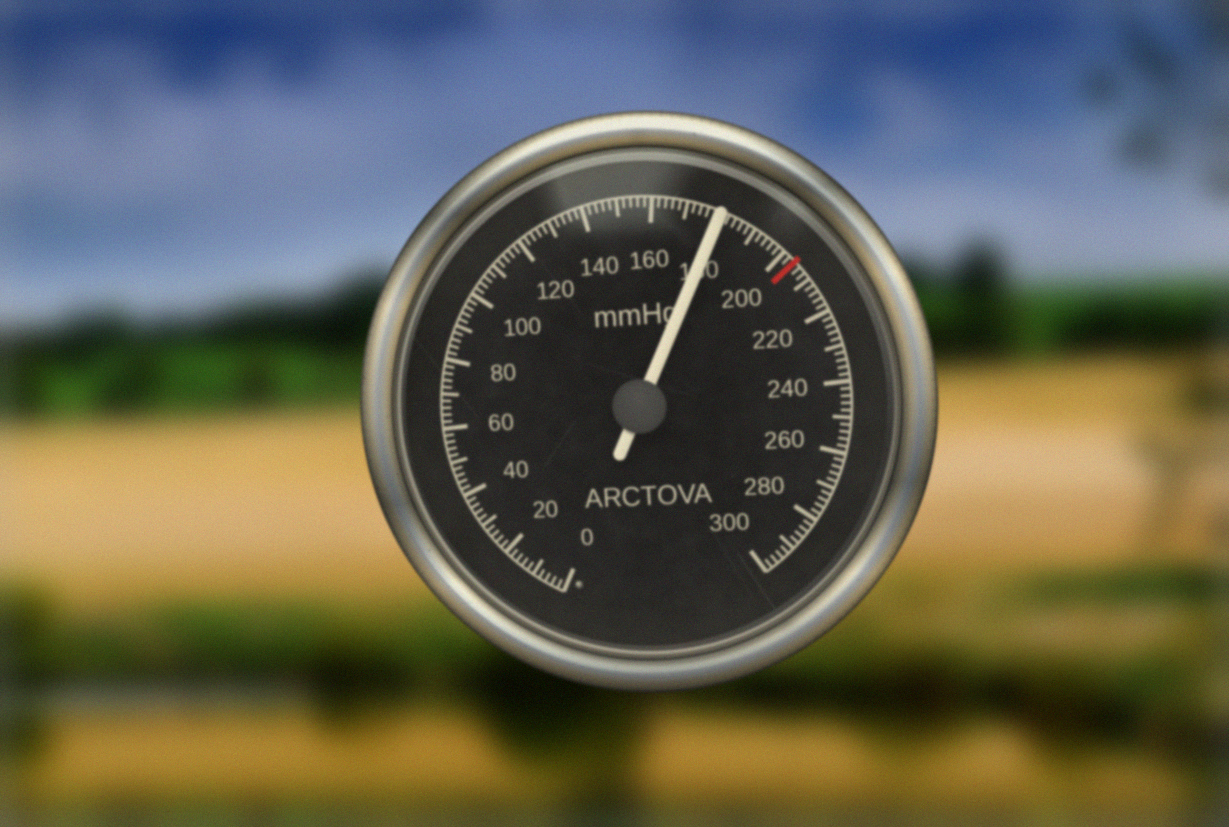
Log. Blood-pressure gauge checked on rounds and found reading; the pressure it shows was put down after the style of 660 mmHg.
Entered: 180 mmHg
